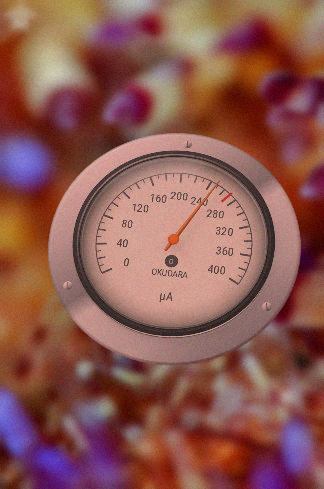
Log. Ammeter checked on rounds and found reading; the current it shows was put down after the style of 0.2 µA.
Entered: 250 µA
